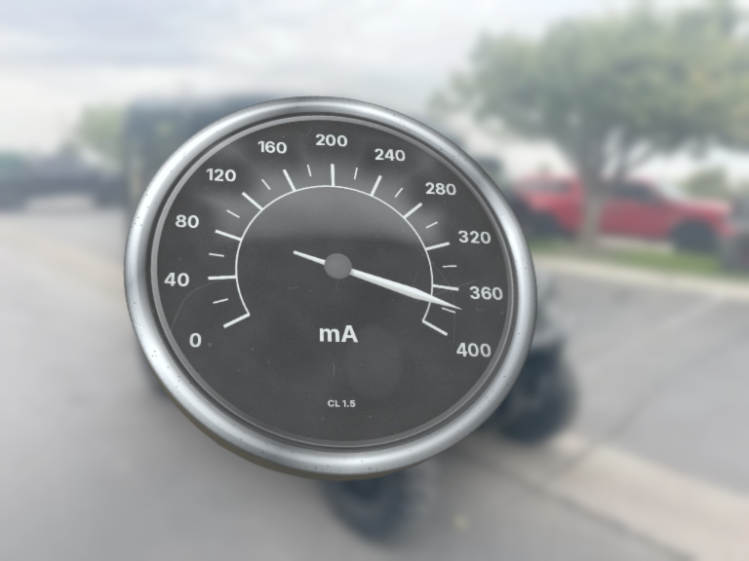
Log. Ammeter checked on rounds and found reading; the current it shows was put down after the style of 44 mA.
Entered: 380 mA
